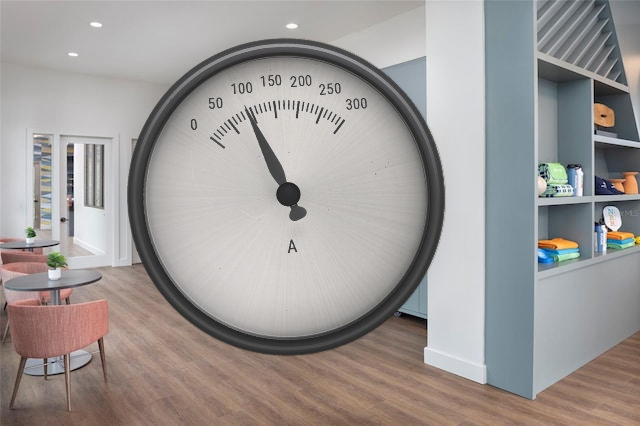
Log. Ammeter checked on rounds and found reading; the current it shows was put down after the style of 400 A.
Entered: 90 A
